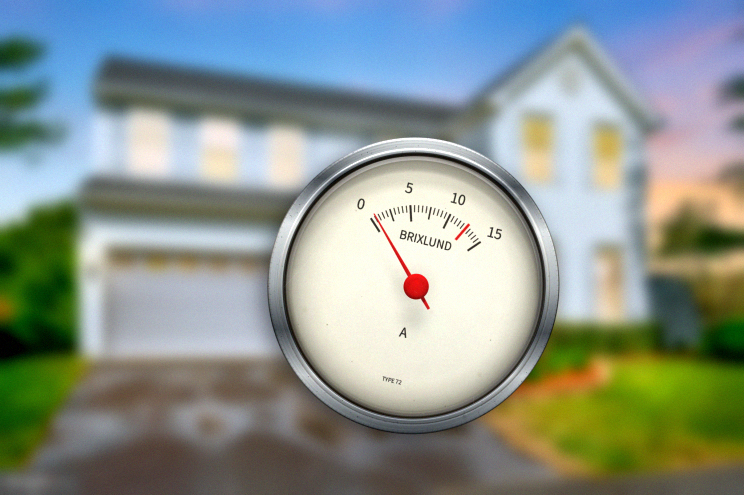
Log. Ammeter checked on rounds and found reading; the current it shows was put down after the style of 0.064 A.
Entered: 0.5 A
